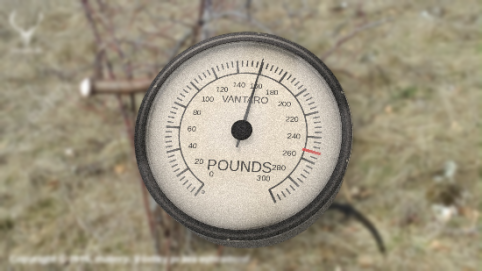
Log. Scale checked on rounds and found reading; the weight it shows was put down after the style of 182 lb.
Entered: 160 lb
